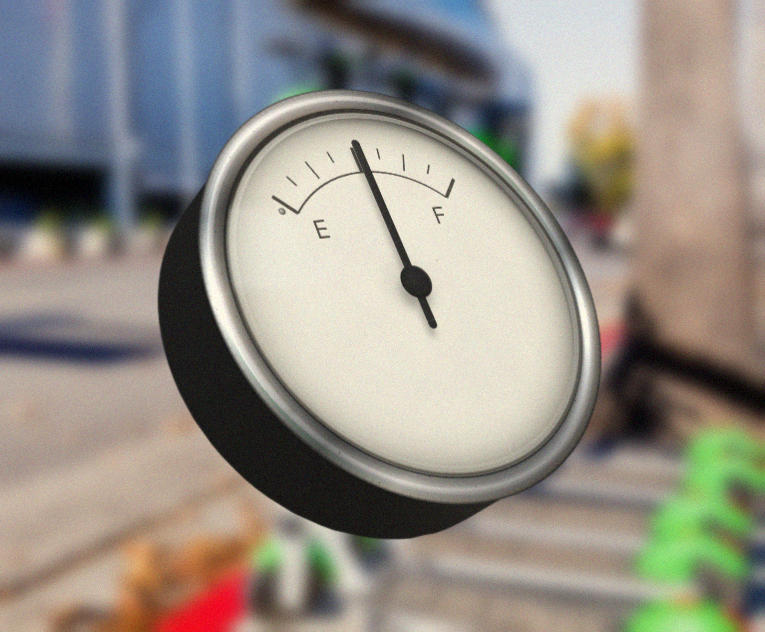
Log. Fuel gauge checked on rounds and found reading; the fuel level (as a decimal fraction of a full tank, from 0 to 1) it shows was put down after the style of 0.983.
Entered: 0.5
